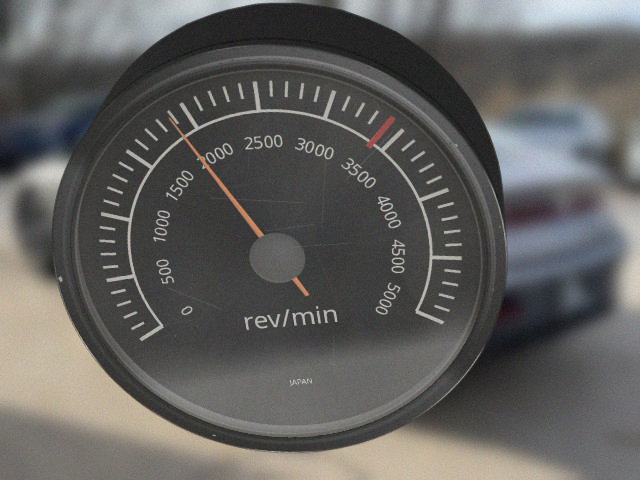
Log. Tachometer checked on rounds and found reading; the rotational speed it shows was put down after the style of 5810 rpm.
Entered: 1900 rpm
